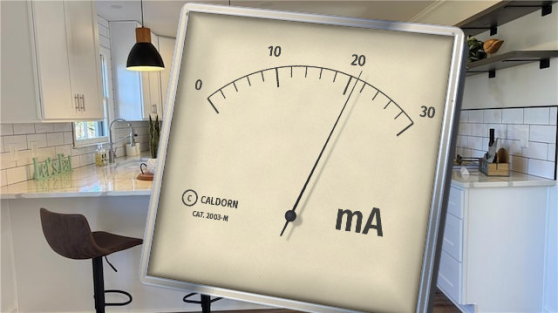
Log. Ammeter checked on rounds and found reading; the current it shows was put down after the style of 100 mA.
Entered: 21 mA
